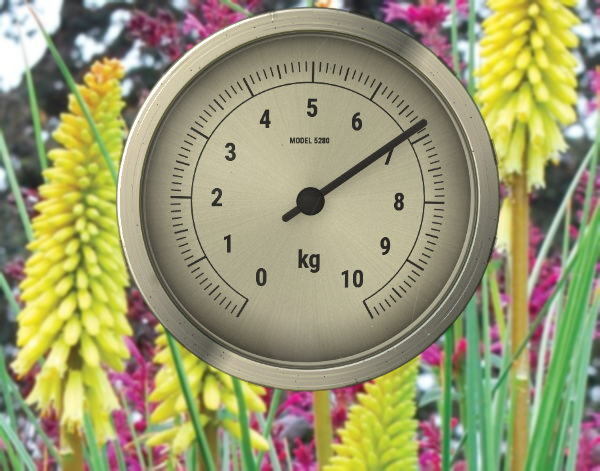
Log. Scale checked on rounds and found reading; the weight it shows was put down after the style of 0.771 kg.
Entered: 6.8 kg
